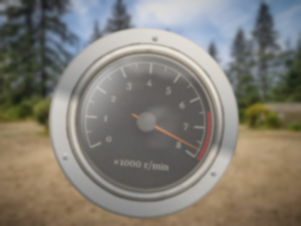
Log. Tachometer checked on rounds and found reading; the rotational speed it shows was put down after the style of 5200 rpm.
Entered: 7750 rpm
